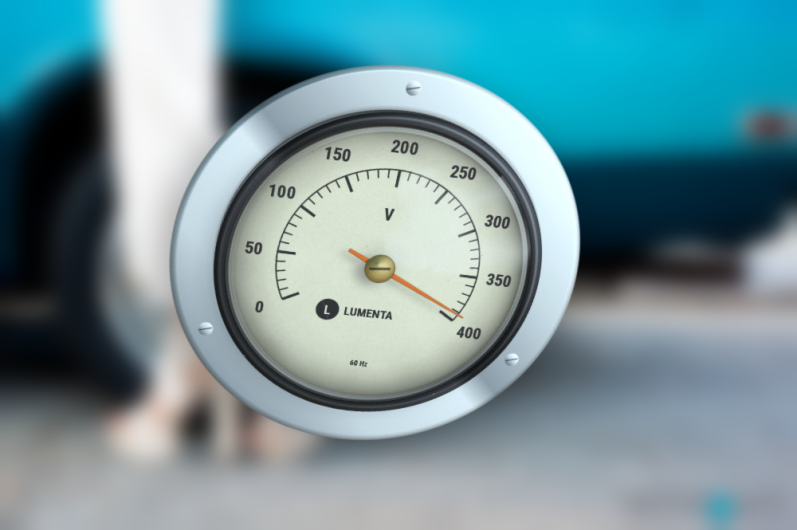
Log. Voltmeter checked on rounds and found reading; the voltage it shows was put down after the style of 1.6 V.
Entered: 390 V
